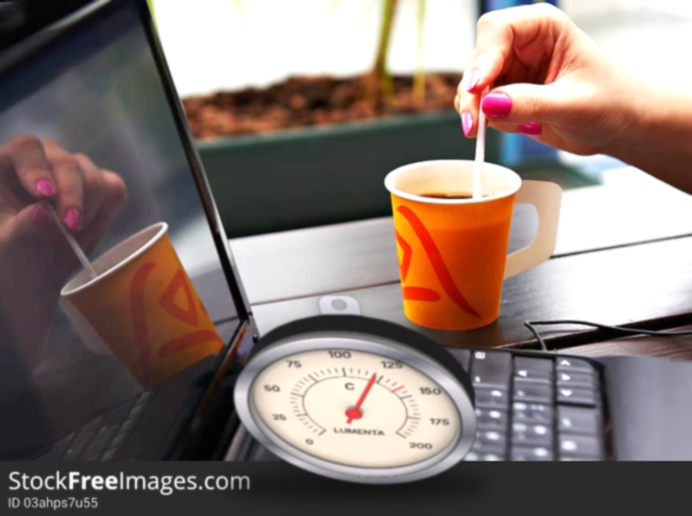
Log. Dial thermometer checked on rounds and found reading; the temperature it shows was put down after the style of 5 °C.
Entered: 120 °C
